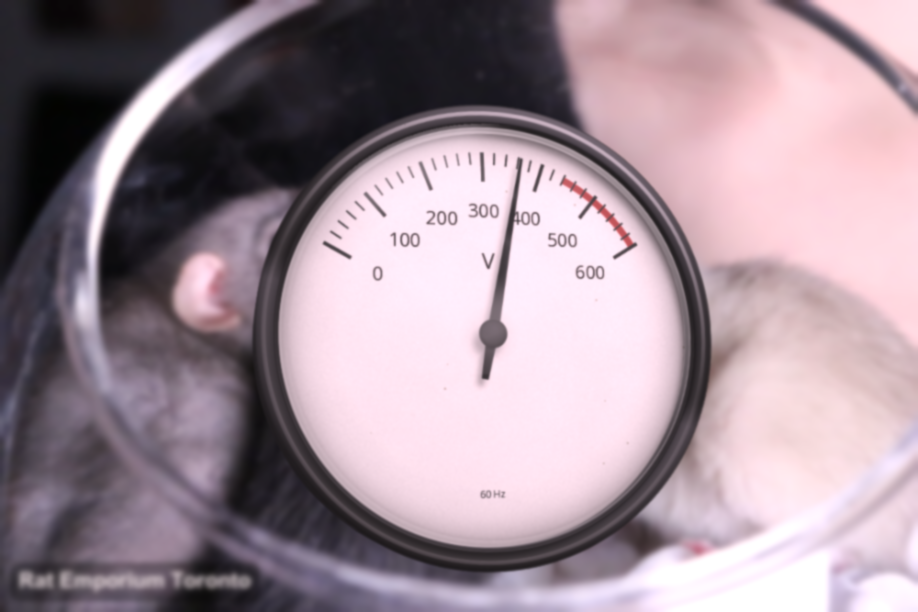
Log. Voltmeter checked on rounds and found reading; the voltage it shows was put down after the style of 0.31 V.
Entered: 360 V
